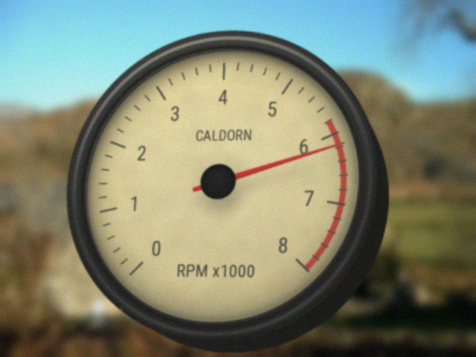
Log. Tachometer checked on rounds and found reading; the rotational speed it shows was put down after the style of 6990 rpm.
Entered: 6200 rpm
